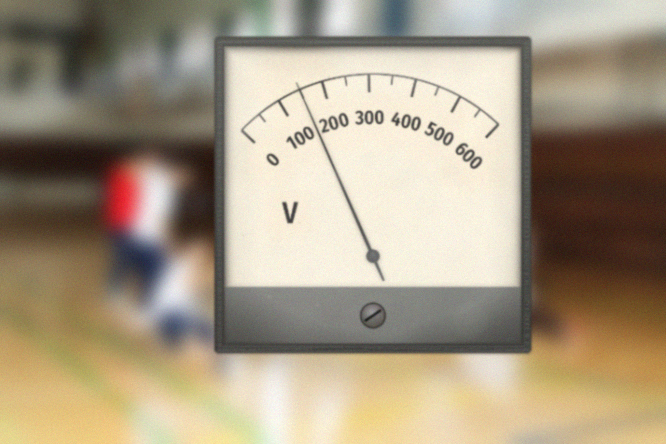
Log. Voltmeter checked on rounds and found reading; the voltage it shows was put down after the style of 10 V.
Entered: 150 V
